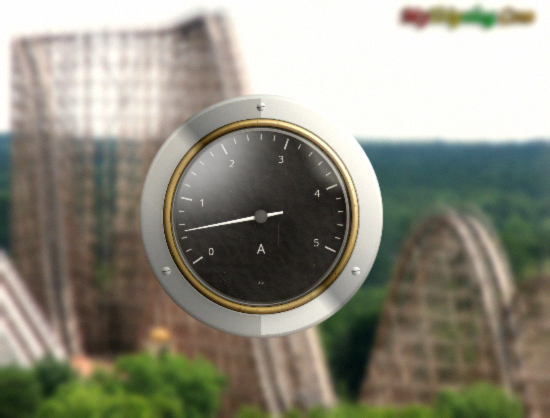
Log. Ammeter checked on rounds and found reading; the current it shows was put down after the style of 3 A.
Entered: 0.5 A
